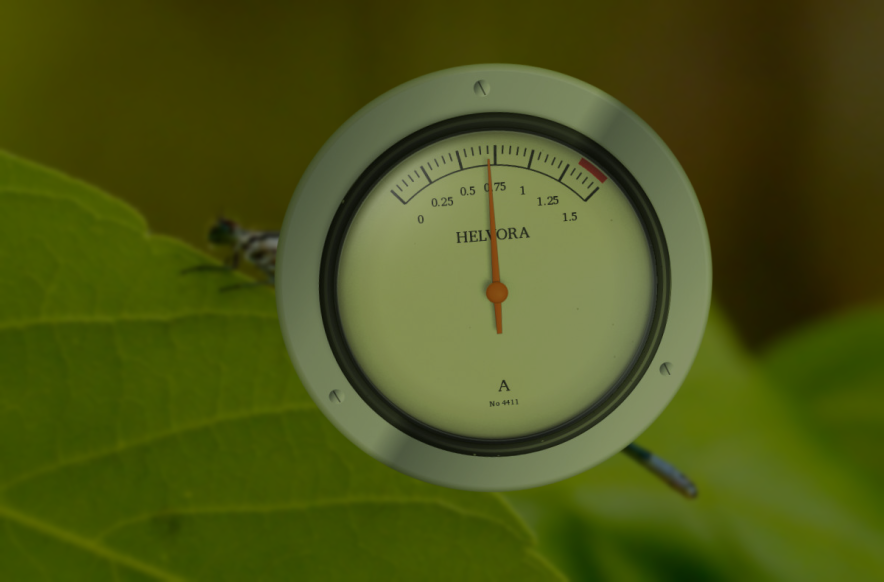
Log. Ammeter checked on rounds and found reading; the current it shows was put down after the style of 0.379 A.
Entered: 0.7 A
